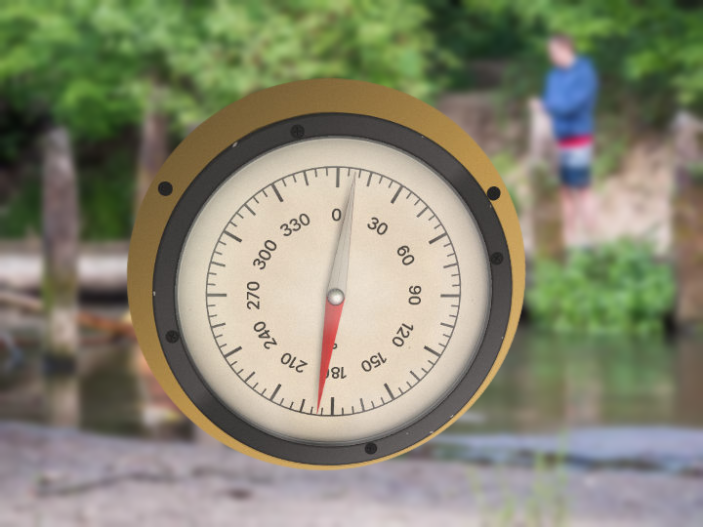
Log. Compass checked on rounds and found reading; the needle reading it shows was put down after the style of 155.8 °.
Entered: 187.5 °
